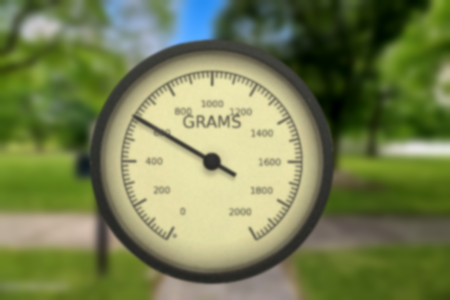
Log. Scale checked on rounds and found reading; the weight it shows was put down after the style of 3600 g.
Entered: 600 g
